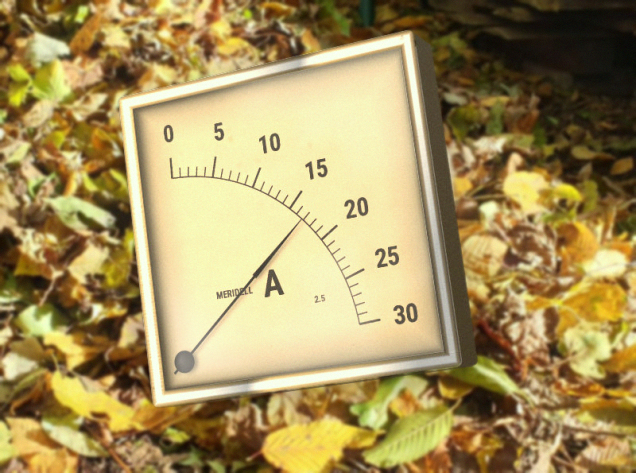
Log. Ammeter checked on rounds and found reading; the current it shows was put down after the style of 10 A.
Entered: 17 A
